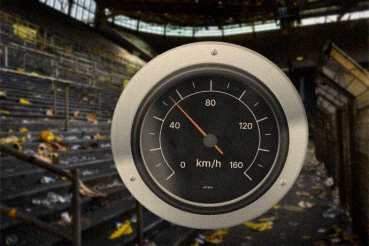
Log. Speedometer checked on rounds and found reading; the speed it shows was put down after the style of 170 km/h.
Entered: 55 km/h
